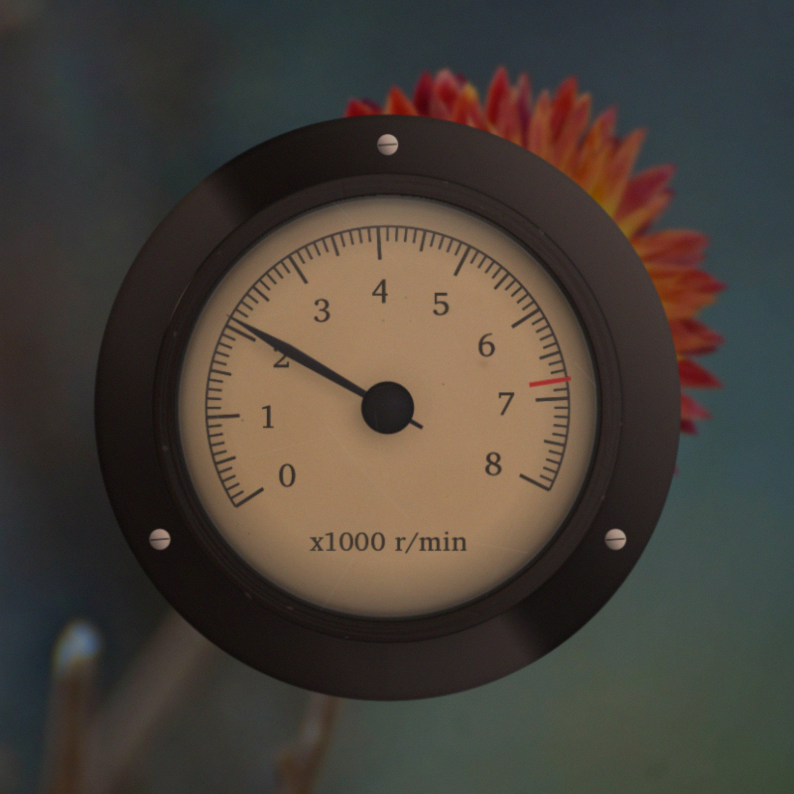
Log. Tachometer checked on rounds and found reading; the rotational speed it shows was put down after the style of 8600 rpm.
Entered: 2100 rpm
